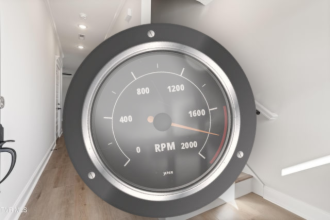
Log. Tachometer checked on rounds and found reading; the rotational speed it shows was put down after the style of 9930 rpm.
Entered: 1800 rpm
